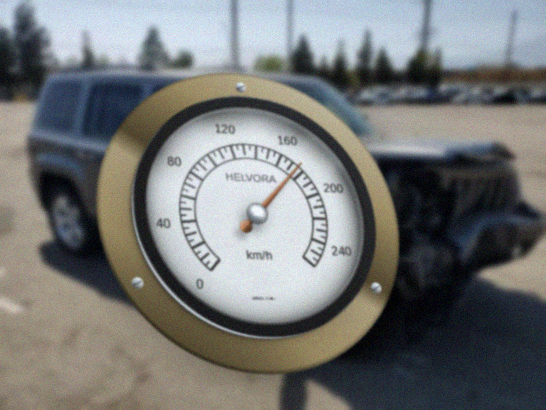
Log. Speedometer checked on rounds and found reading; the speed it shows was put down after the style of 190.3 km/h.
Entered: 175 km/h
